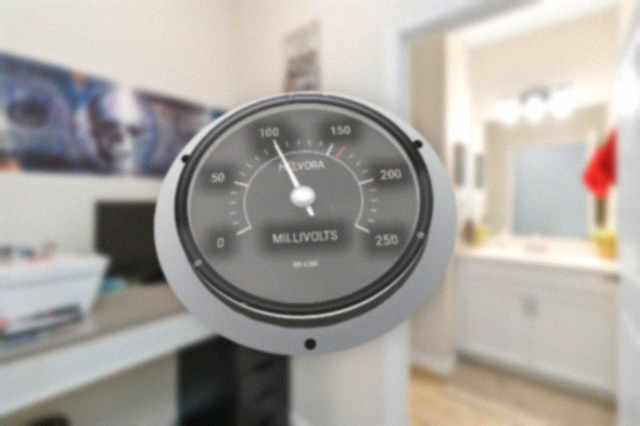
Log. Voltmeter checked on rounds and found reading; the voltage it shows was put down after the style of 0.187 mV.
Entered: 100 mV
